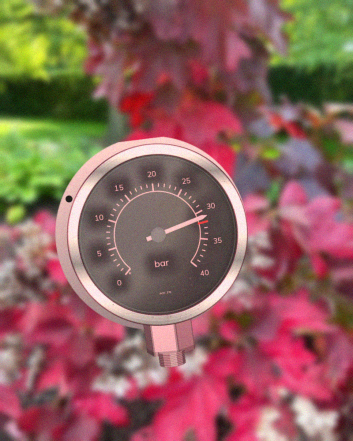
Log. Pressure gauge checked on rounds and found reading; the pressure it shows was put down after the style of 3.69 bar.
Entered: 31 bar
